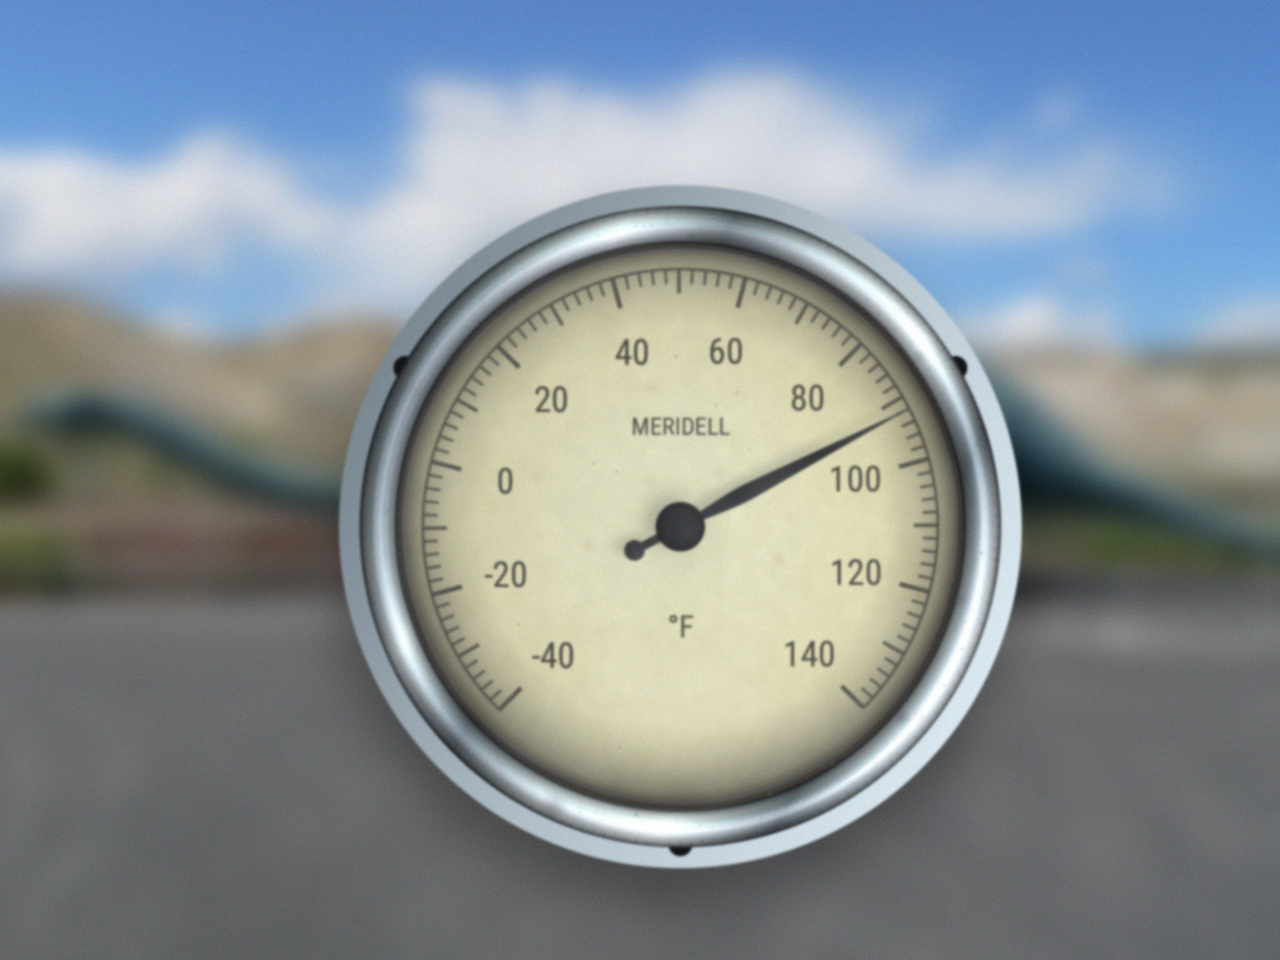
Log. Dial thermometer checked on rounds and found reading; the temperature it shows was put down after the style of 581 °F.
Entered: 92 °F
